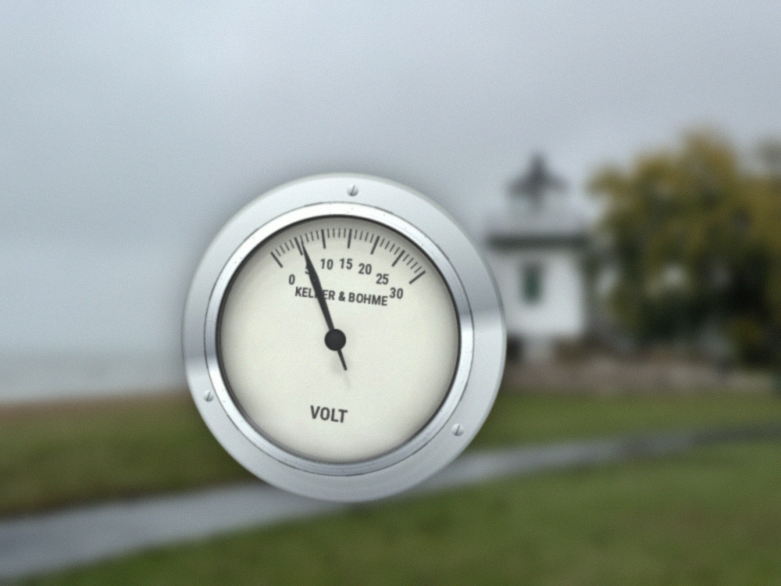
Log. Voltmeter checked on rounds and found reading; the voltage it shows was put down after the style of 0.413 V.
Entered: 6 V
